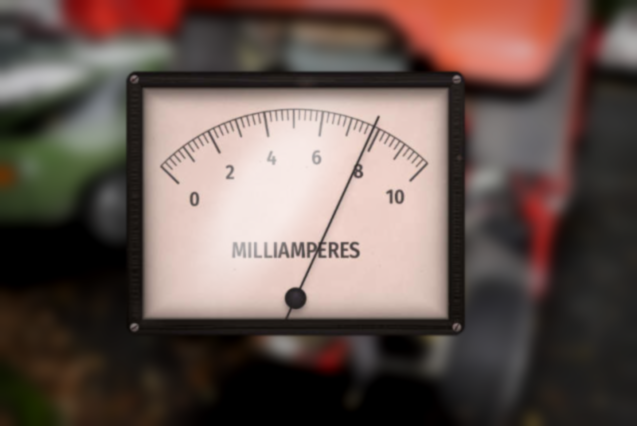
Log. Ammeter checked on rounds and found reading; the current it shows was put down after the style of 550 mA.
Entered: 7.8 mA
